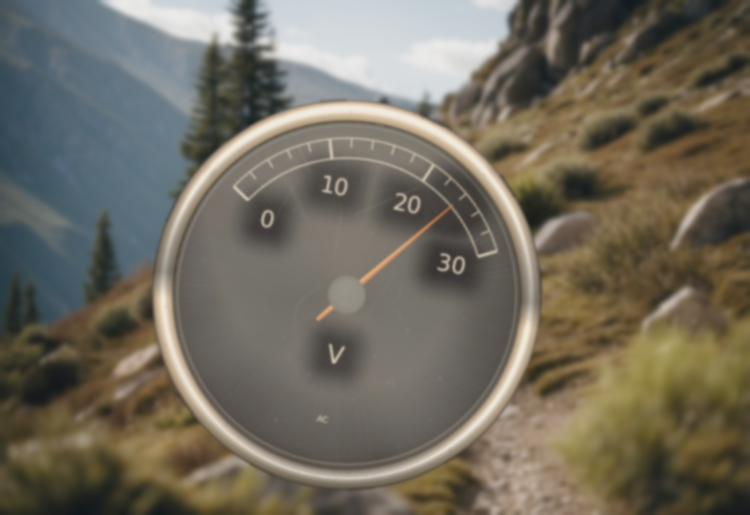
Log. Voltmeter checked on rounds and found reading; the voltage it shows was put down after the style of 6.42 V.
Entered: 24 V
